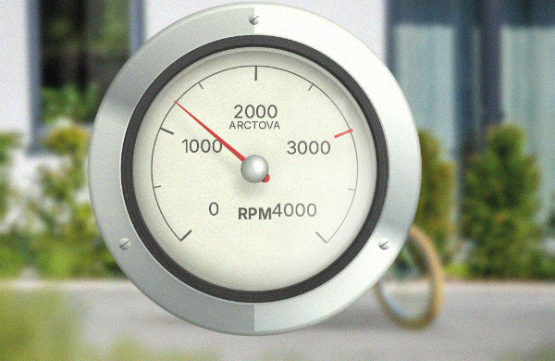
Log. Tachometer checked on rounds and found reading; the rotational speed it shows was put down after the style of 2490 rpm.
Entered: 1250 rpm
